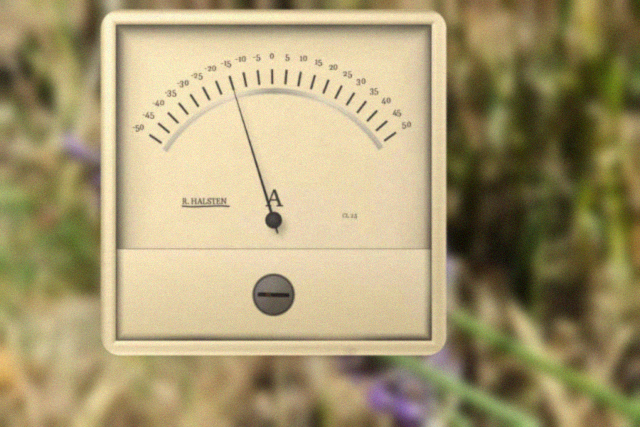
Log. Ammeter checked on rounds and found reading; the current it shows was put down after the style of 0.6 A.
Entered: -15 A
